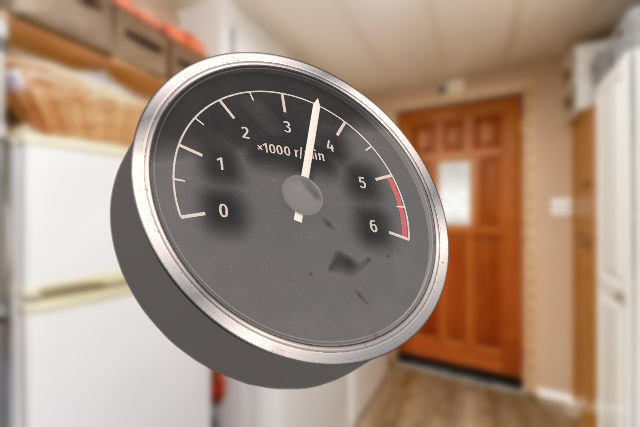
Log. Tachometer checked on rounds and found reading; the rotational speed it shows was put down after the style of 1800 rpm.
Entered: 3500 rpm
